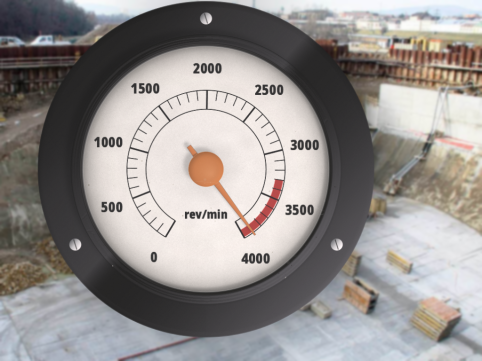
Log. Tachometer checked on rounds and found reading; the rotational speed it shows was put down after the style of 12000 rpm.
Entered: 3900 rpm
